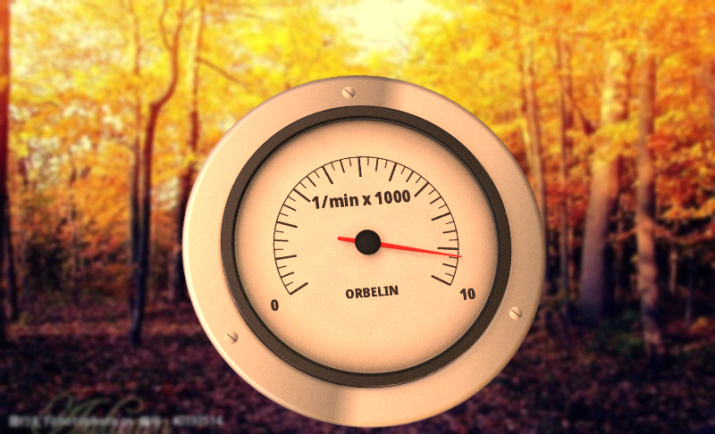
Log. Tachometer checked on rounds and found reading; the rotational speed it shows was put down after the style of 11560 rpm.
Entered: 9250 rpm
